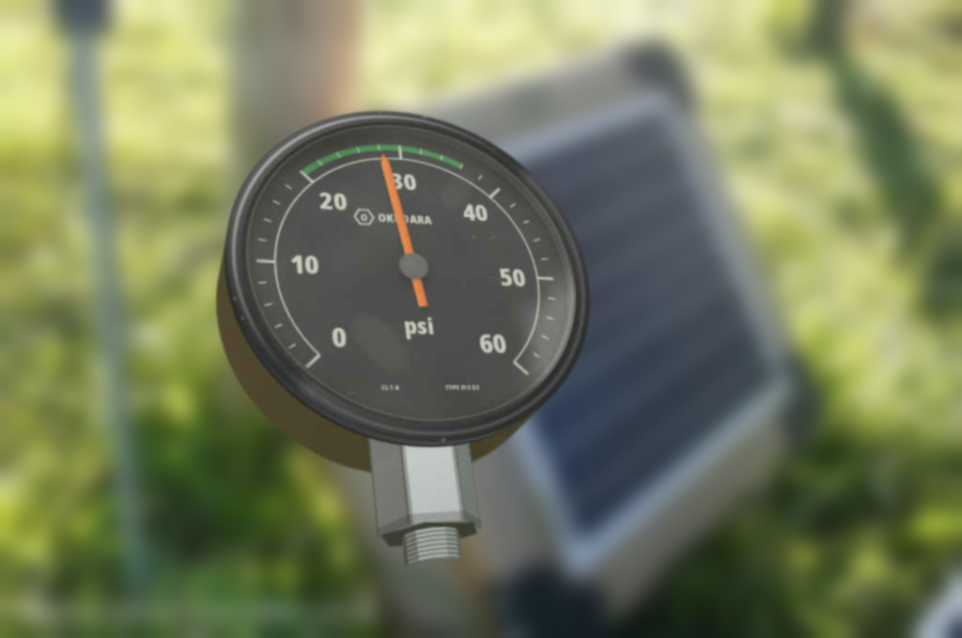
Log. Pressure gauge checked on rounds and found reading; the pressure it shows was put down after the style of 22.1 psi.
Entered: 28 psi
